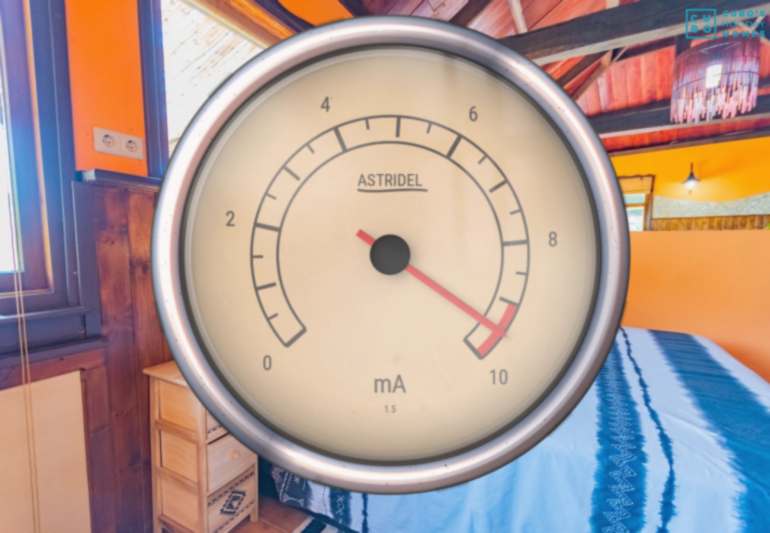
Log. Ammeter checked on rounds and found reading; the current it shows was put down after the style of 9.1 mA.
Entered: 9.5 mA
